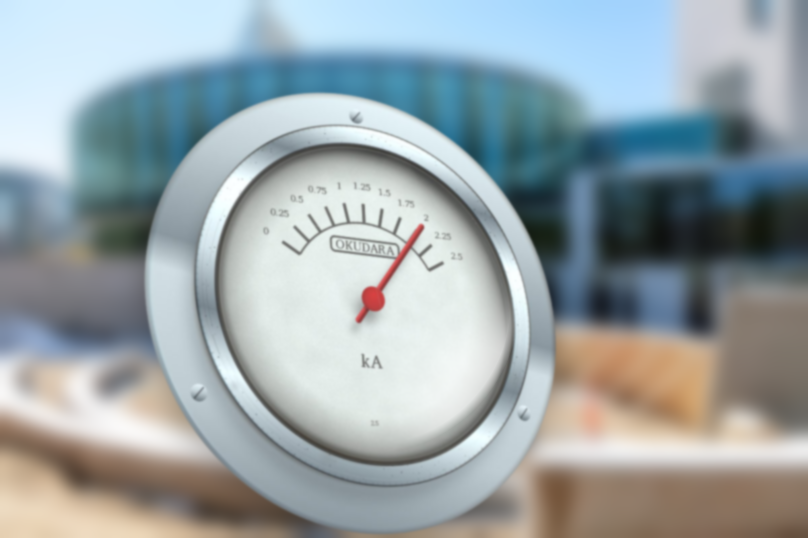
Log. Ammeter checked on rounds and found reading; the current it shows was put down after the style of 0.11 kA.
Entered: 2 kA
